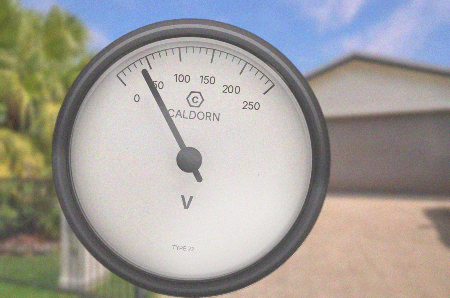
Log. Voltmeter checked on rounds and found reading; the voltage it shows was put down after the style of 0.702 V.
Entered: 40 V
